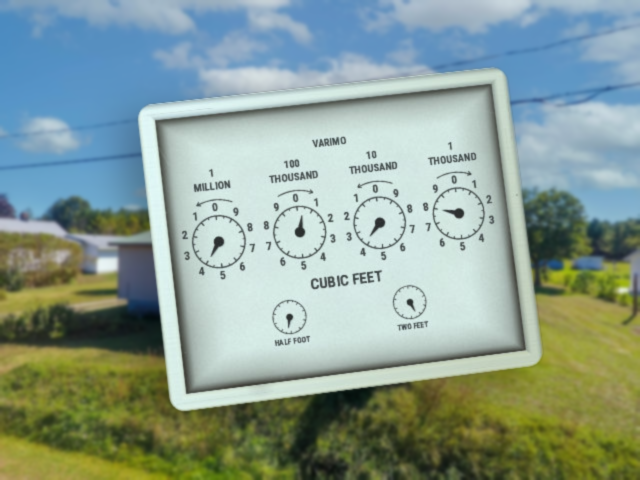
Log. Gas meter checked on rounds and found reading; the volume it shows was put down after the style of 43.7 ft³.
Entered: 403800 ft³
